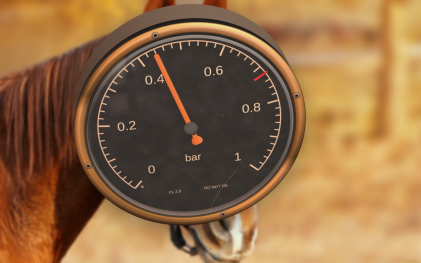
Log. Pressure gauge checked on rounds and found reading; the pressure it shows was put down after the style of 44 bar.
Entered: 0.44 bar
